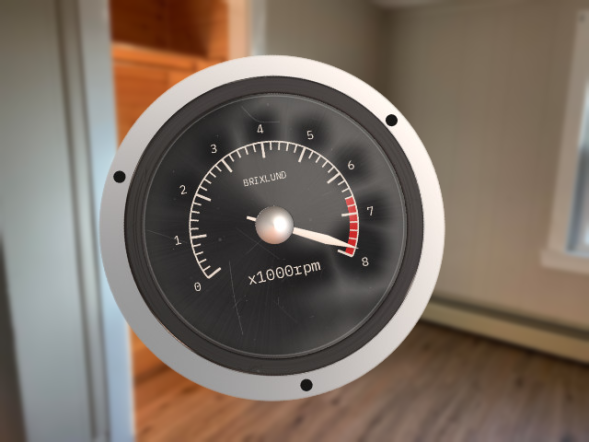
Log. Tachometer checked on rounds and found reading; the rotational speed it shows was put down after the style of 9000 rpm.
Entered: 7800 rpm
